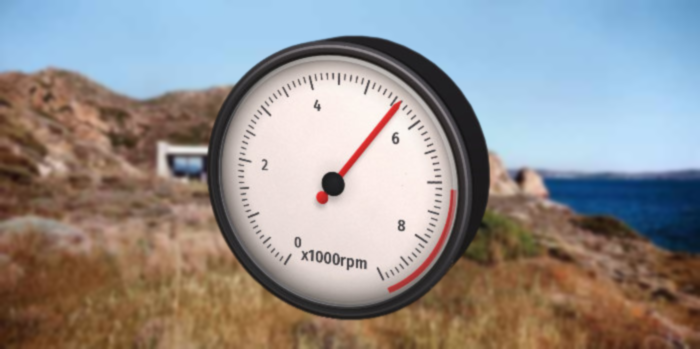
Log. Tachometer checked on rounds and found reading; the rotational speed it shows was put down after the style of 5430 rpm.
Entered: 5600 rpm
